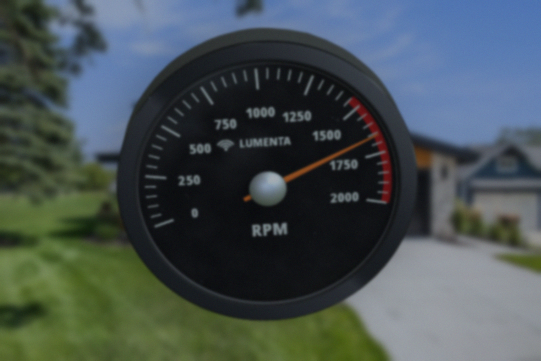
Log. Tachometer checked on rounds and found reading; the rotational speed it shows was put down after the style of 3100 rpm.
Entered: 1650 rpm
